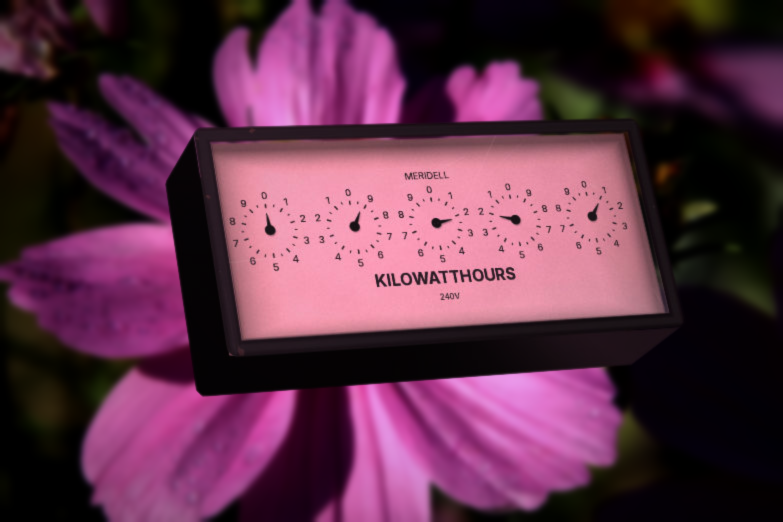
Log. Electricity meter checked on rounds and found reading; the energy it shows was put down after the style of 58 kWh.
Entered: 99221 kWh
